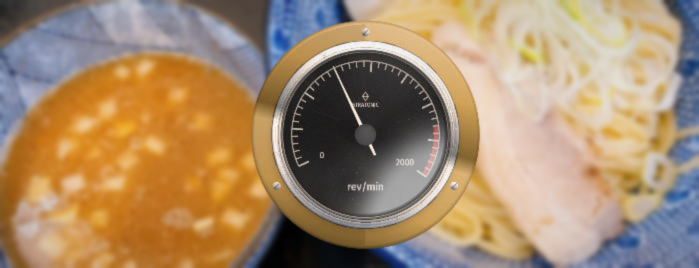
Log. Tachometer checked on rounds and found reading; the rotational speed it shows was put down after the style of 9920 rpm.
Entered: 750 rpm
